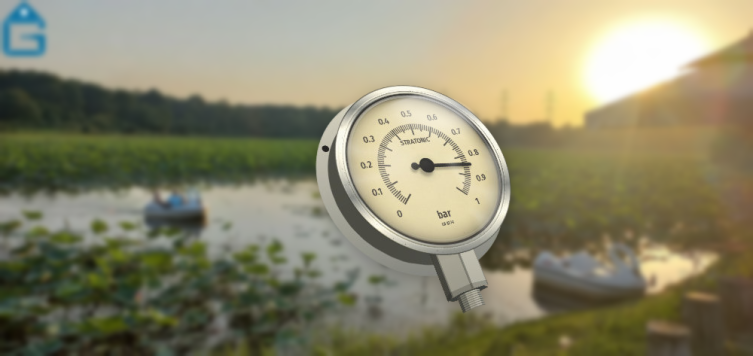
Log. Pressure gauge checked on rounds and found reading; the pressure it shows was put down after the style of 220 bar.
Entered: 0.85 bar
